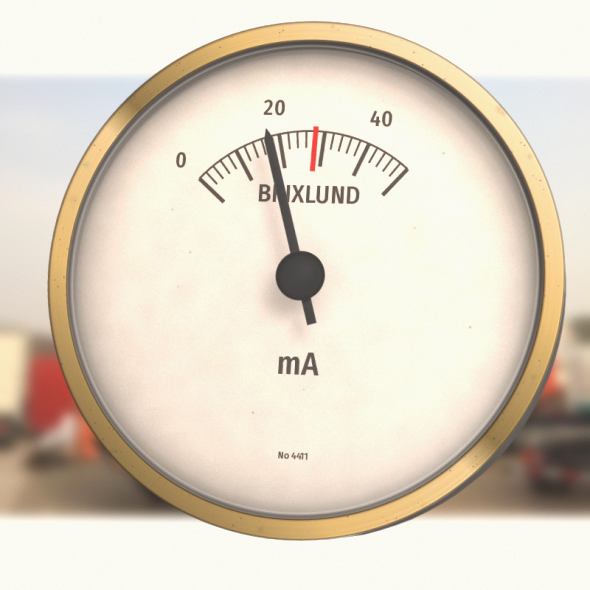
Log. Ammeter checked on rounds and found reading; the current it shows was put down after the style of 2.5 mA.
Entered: 18 mA
